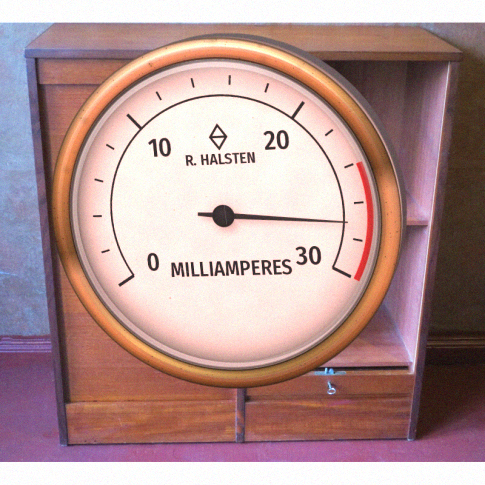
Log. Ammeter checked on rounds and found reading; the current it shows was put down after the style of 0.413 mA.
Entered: 27 mA
